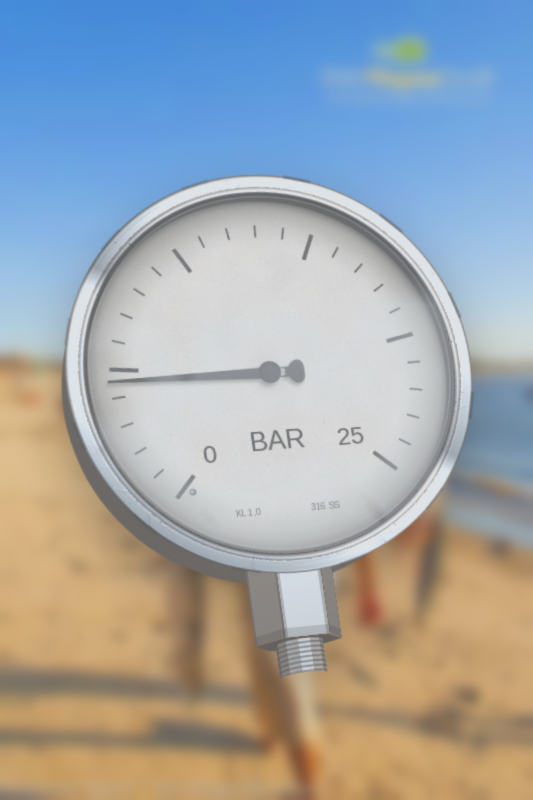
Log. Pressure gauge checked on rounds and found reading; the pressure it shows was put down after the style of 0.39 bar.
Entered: 4.5 bar
